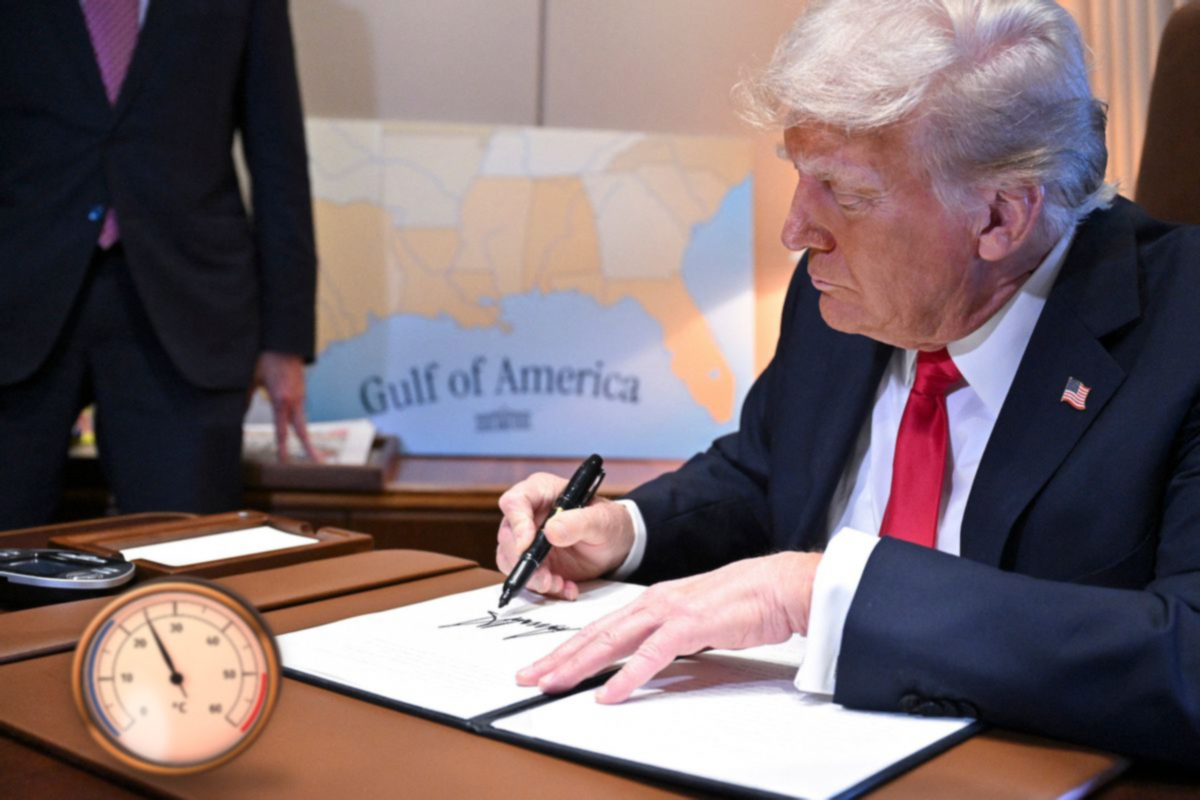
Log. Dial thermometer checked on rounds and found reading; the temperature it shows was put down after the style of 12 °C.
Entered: 25 °C
